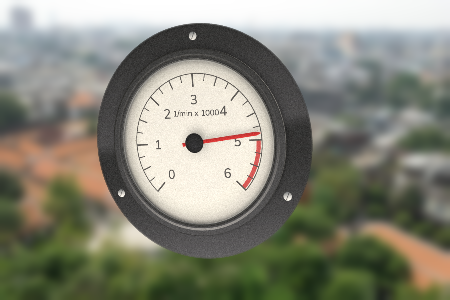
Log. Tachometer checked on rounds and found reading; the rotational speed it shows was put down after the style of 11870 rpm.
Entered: 4875 rpm
